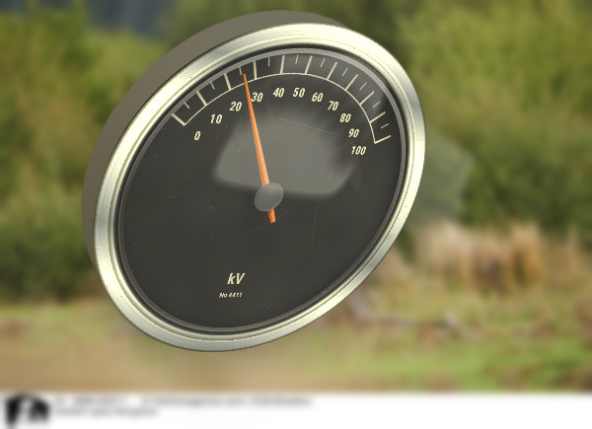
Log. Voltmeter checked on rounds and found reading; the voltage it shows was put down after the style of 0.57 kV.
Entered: 25 kV
